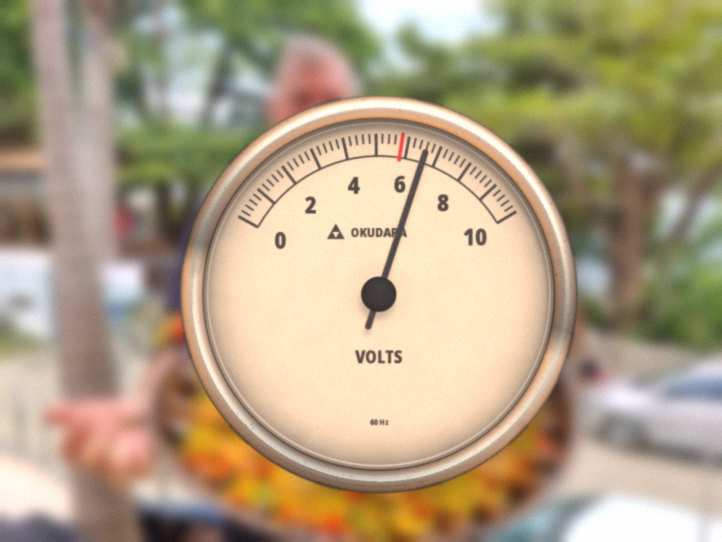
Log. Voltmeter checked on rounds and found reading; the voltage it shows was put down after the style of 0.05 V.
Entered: 6.6 V
